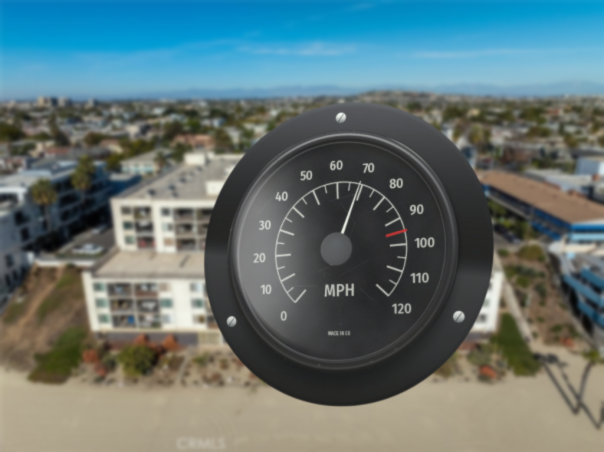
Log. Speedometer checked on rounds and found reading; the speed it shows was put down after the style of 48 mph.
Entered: 70 mph
